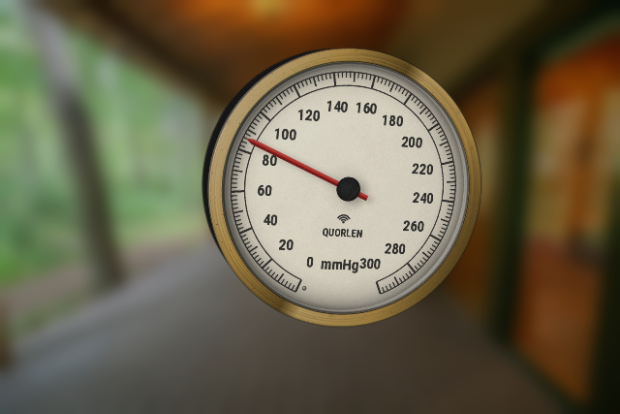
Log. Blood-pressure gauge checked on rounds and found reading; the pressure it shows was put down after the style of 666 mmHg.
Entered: 86 mmHg
